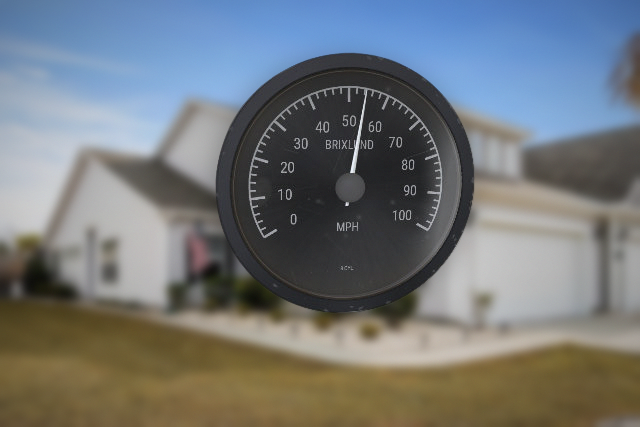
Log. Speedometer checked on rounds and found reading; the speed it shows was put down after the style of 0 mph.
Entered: 54 mph
